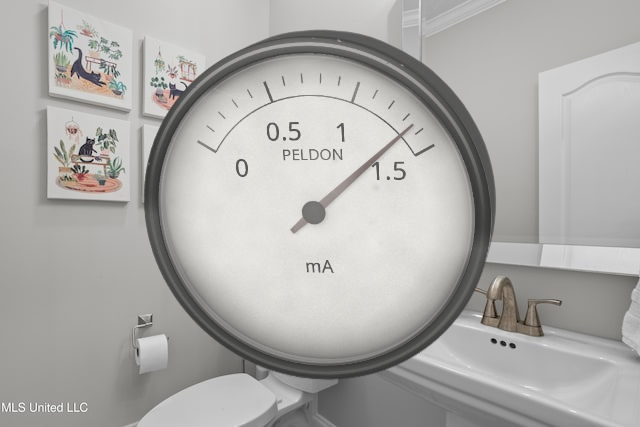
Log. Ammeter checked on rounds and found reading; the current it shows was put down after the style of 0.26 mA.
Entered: 1.35 mA
